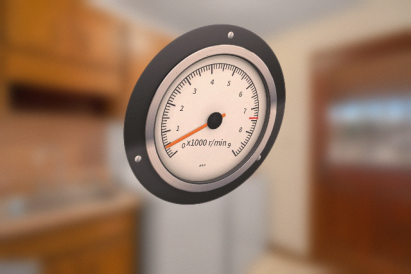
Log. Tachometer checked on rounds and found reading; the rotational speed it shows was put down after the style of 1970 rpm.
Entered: 500 rpm
